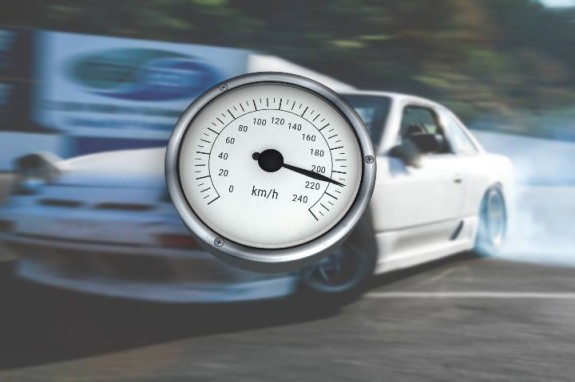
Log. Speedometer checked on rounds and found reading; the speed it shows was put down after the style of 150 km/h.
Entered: 210 km/h
